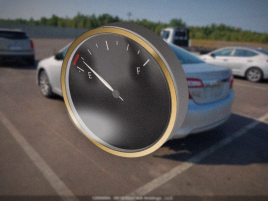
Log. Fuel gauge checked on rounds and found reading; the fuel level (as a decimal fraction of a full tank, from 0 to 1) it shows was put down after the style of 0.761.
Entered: 0.125
